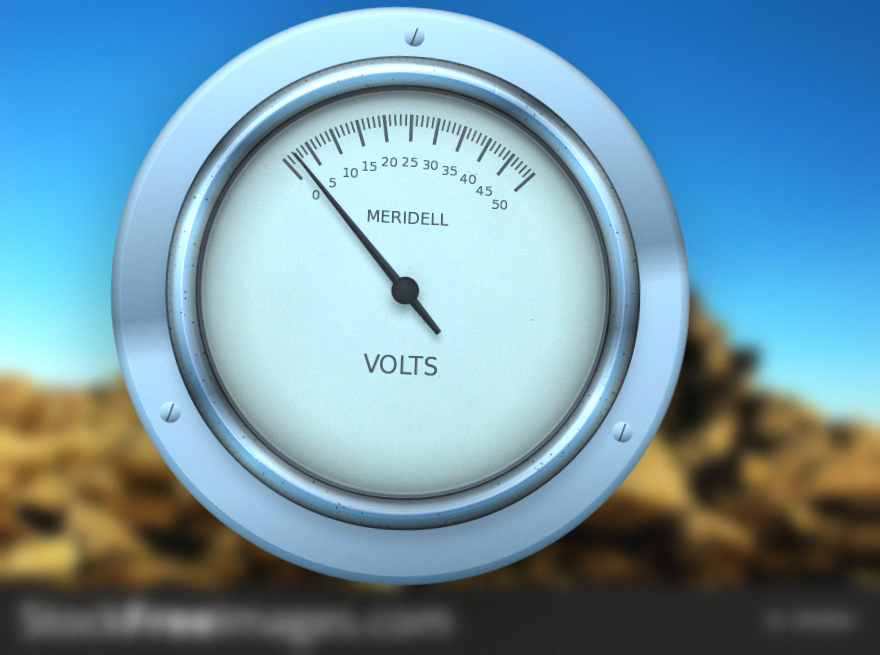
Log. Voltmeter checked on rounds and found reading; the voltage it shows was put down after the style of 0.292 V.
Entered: 2 V
